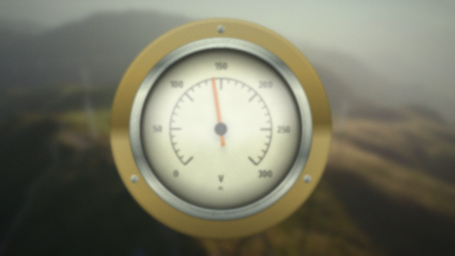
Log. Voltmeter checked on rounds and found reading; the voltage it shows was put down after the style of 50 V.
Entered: 140 V
